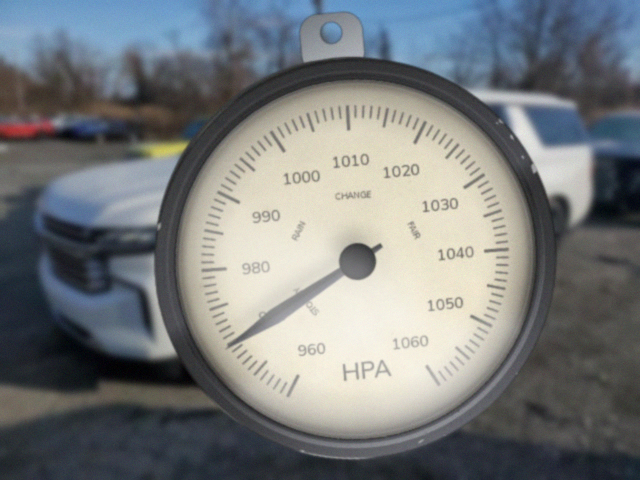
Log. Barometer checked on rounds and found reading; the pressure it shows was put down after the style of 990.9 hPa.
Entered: 970 hPa
